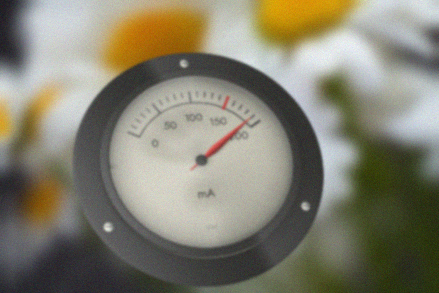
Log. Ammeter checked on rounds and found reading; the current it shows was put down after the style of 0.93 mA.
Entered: 190 mA
